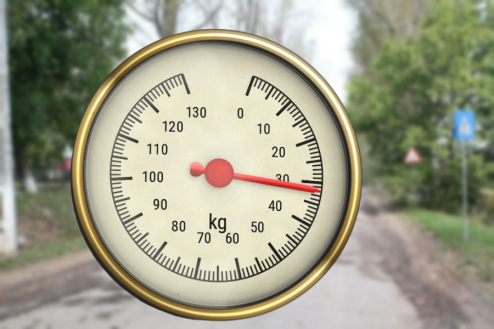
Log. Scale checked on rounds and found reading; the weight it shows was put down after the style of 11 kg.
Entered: 32 kg
